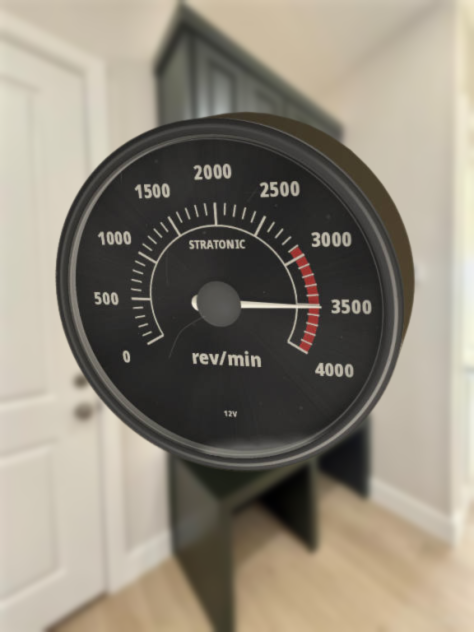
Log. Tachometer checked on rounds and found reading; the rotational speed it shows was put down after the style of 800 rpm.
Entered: 3500 rpm
